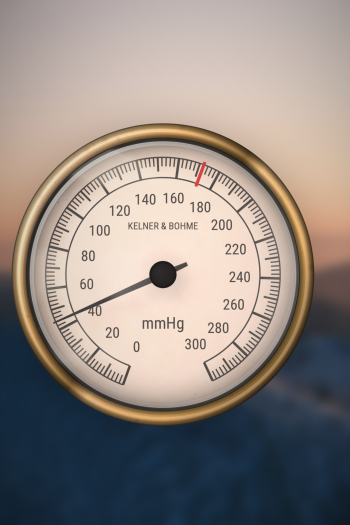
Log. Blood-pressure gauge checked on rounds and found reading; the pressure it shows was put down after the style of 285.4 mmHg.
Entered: 44 mmHg
